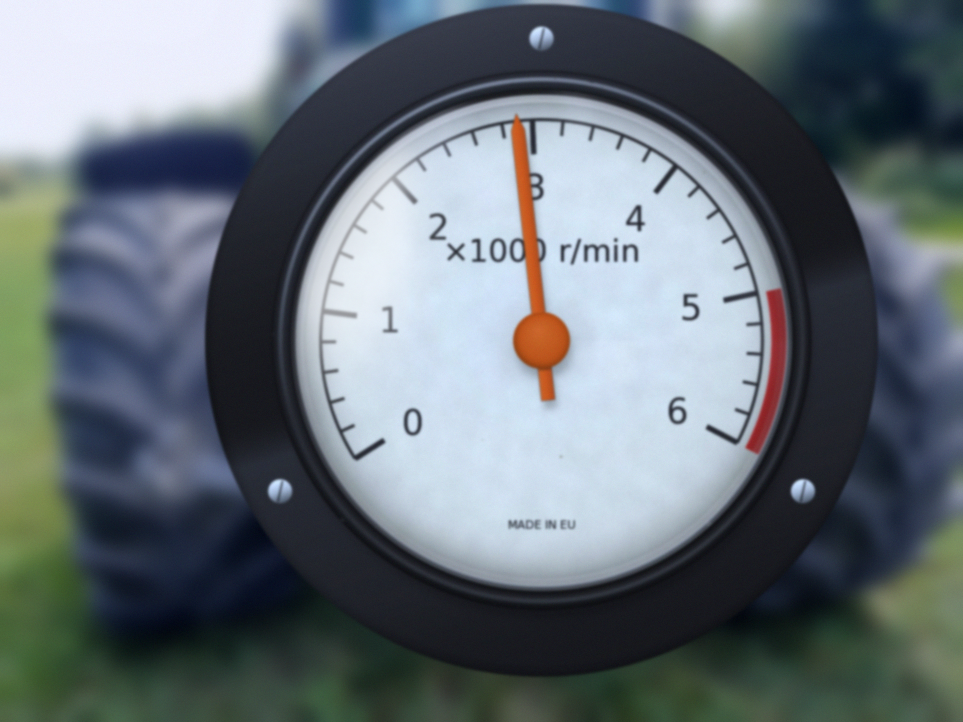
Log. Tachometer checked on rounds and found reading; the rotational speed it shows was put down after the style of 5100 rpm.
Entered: 2900 rpm
